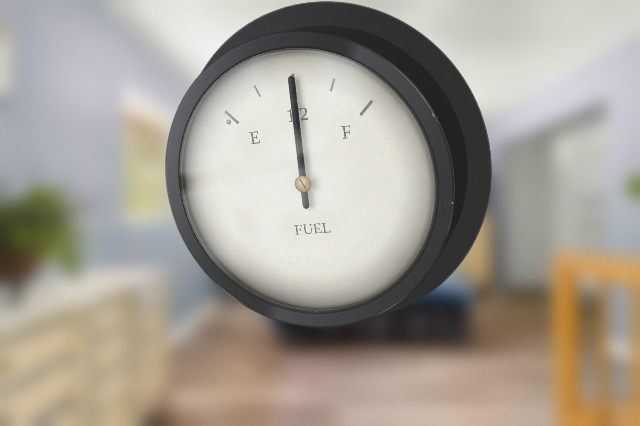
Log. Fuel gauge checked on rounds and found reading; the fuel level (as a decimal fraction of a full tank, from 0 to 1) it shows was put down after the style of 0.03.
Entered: 0.5
